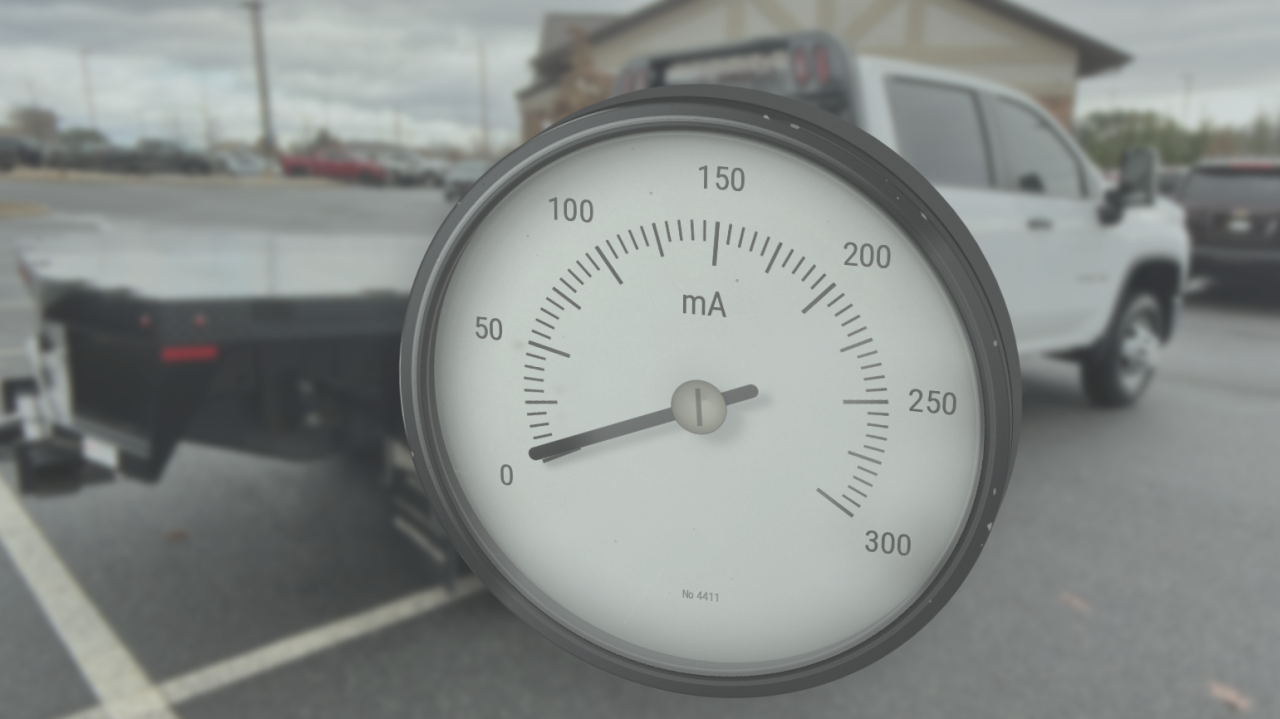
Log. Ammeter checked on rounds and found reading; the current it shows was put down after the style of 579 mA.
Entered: 5 mA
